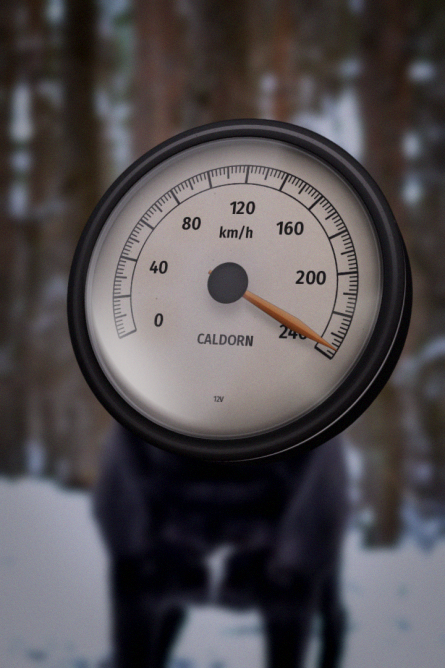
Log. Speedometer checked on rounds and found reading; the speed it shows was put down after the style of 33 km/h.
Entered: 236 km/h
